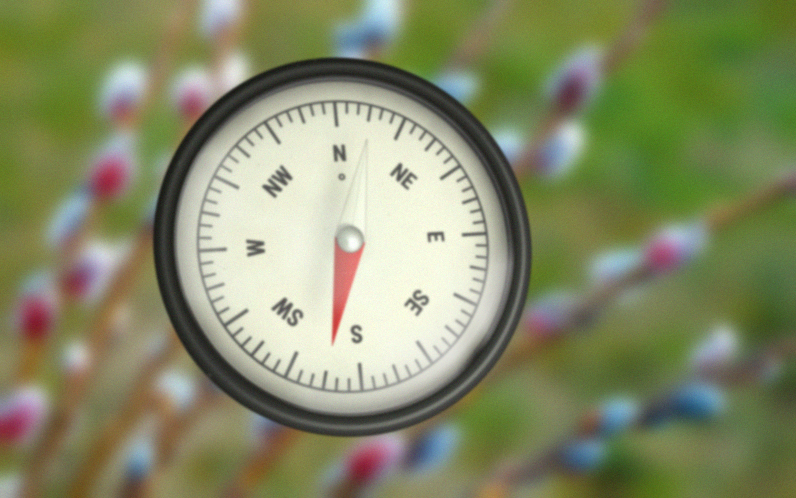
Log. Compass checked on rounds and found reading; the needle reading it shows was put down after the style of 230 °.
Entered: 195 °
